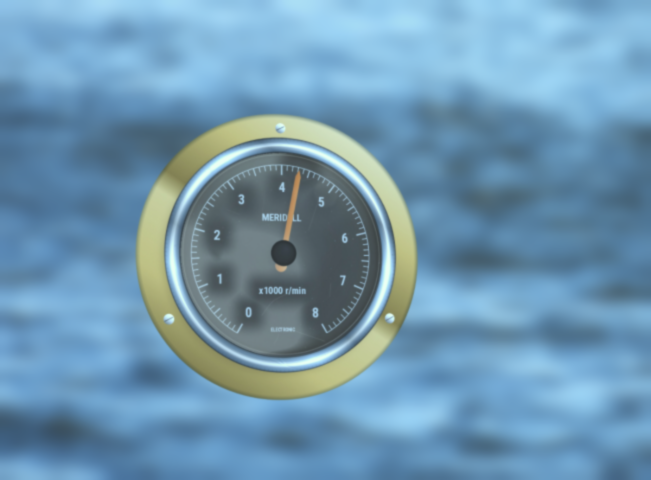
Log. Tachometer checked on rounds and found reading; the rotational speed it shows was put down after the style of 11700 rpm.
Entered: 4300 rpm
